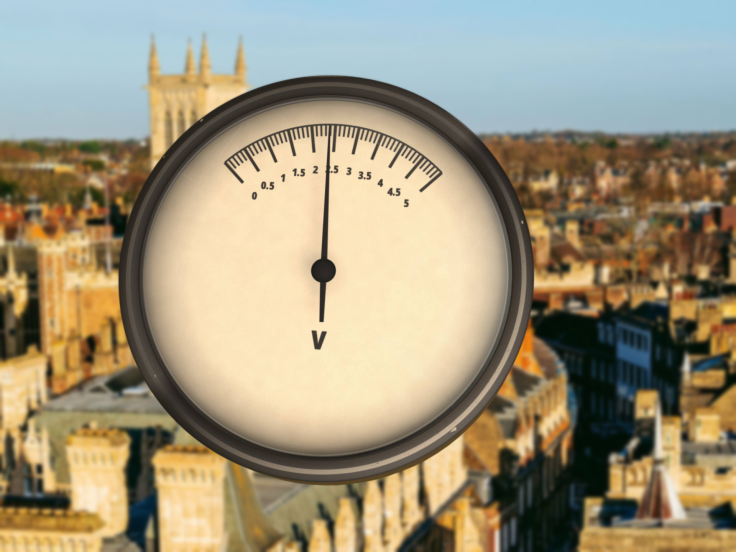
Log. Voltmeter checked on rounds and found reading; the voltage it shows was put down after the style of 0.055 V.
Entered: 2.4 V
